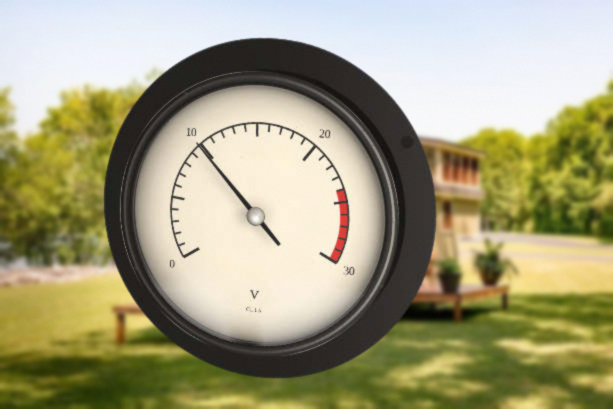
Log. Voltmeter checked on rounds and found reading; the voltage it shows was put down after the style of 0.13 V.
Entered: 10 V
